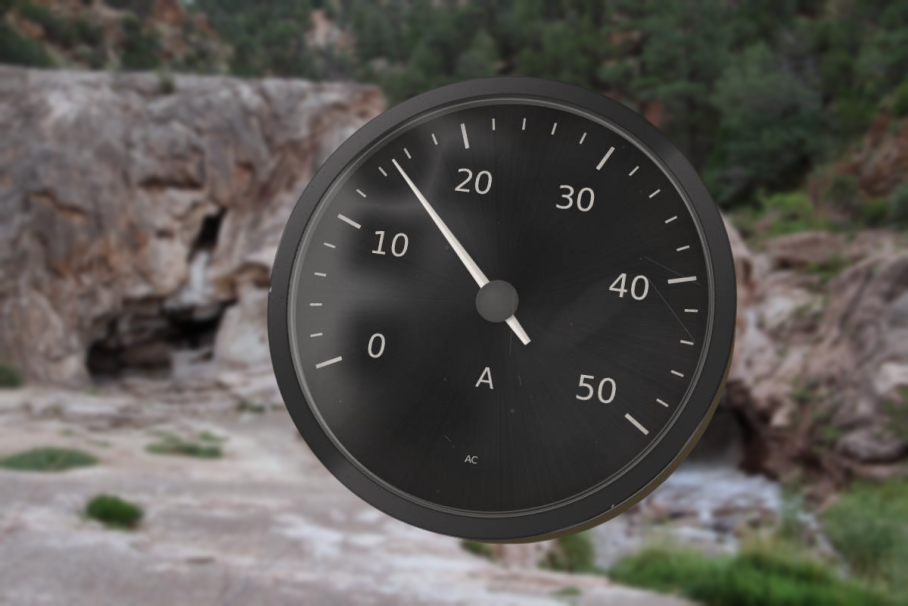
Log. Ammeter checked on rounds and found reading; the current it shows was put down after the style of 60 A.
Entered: 15 A
